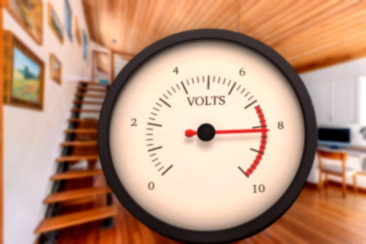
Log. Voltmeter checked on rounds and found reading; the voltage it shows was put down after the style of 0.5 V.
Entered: 8.2 V
